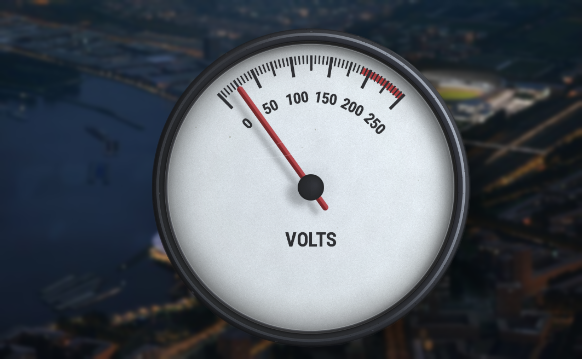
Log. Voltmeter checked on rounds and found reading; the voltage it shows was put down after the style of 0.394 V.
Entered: 25 V
